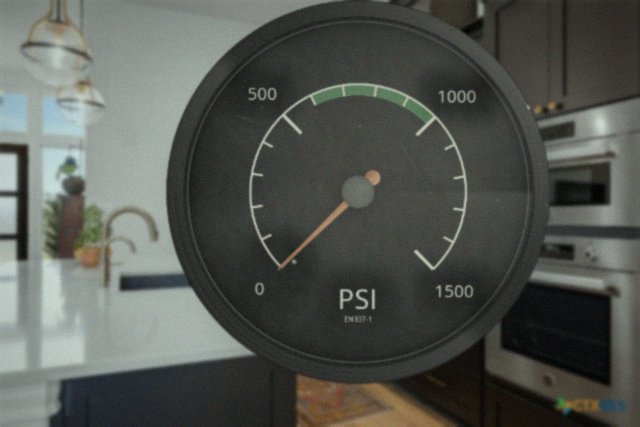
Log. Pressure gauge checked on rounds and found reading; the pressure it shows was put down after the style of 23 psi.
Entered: 0 psi
